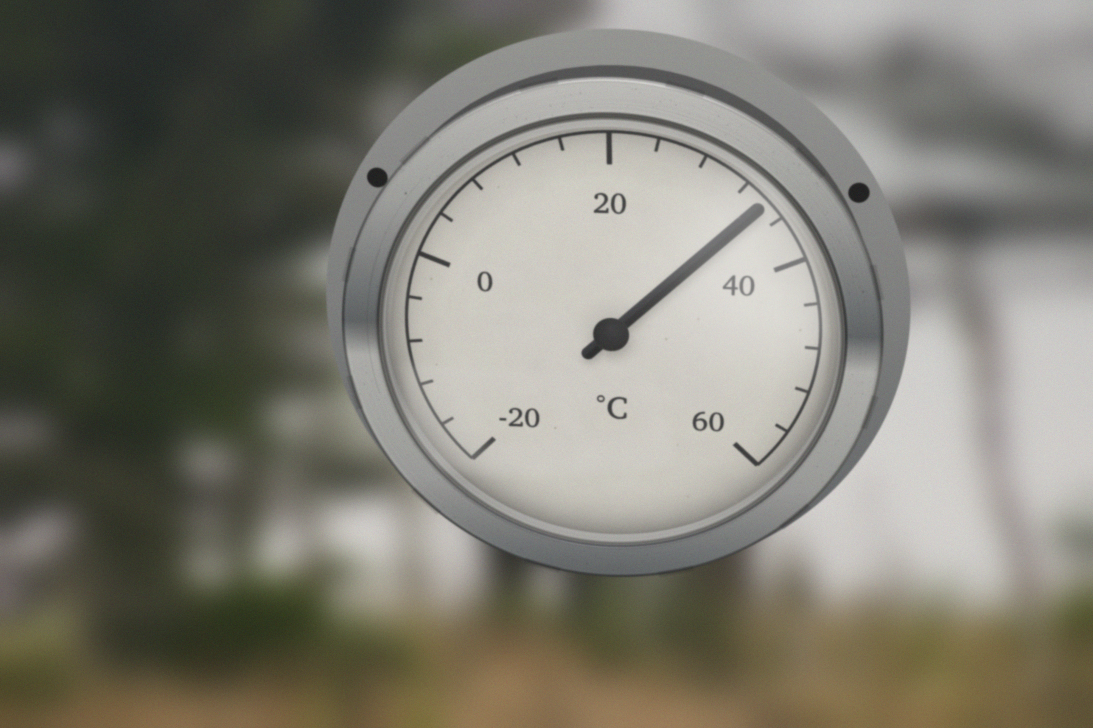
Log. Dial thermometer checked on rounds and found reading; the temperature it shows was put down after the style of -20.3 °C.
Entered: 34 °C
